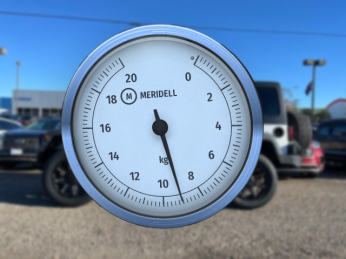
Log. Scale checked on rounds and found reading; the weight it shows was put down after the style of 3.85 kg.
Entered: 9 kg
